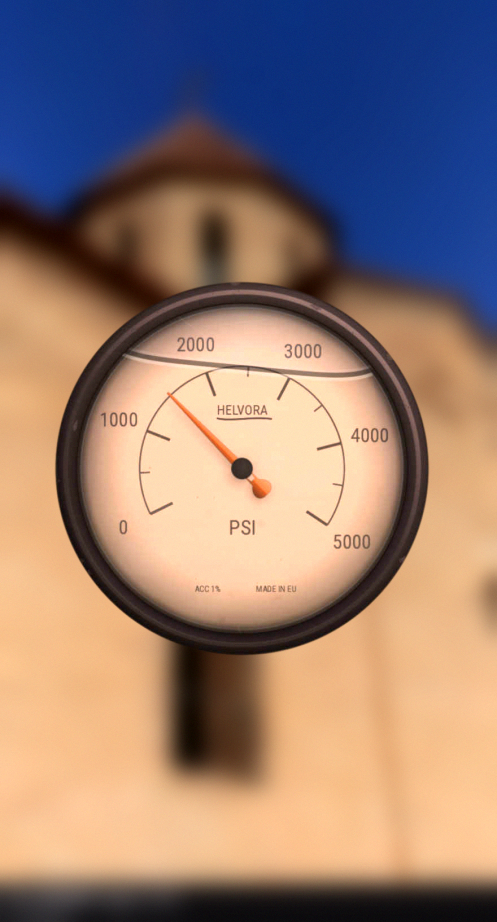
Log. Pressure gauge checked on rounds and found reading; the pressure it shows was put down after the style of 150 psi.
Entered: 1500 psi
